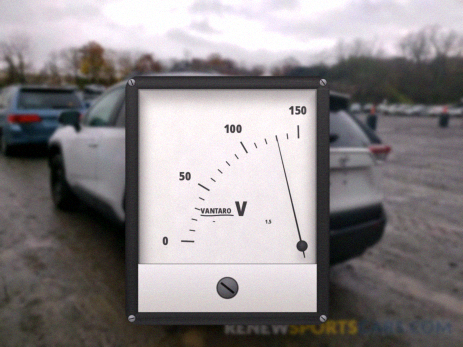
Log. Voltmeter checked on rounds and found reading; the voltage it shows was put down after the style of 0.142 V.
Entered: 130 V
